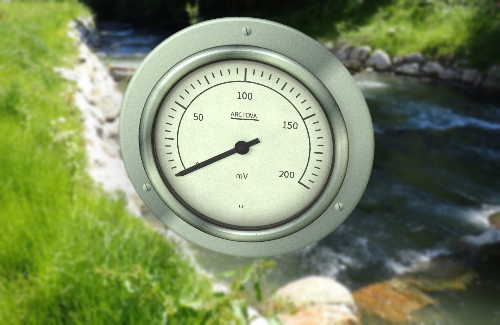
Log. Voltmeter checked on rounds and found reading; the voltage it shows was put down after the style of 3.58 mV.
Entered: 0 mV
